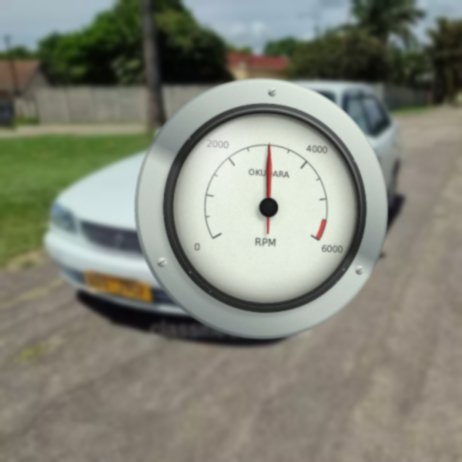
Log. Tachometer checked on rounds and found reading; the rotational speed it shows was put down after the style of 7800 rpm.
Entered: 3000 rpm
